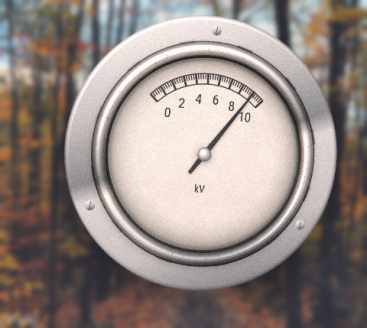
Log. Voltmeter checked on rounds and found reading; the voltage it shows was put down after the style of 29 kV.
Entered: 9 kV
